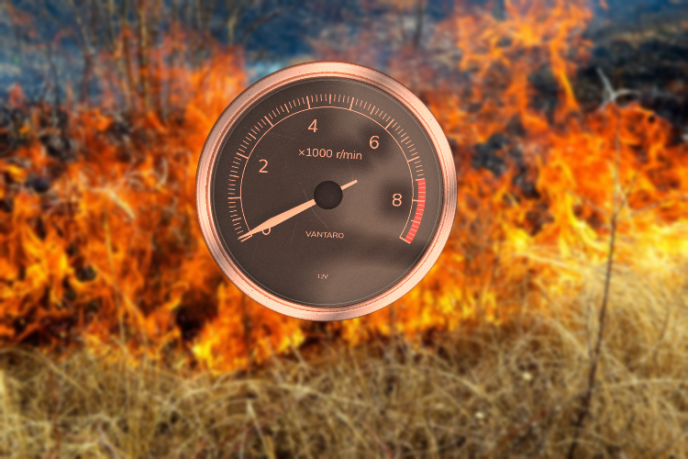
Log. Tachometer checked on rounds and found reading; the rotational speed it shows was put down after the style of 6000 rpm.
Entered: 100 rpm
